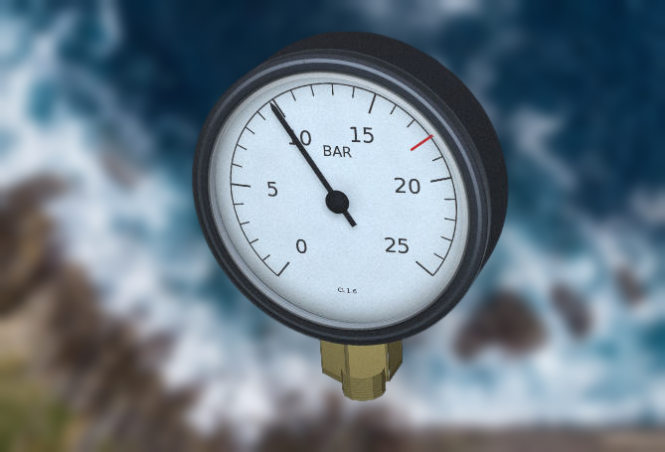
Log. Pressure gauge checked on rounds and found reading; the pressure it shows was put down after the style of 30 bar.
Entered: 10 bar
